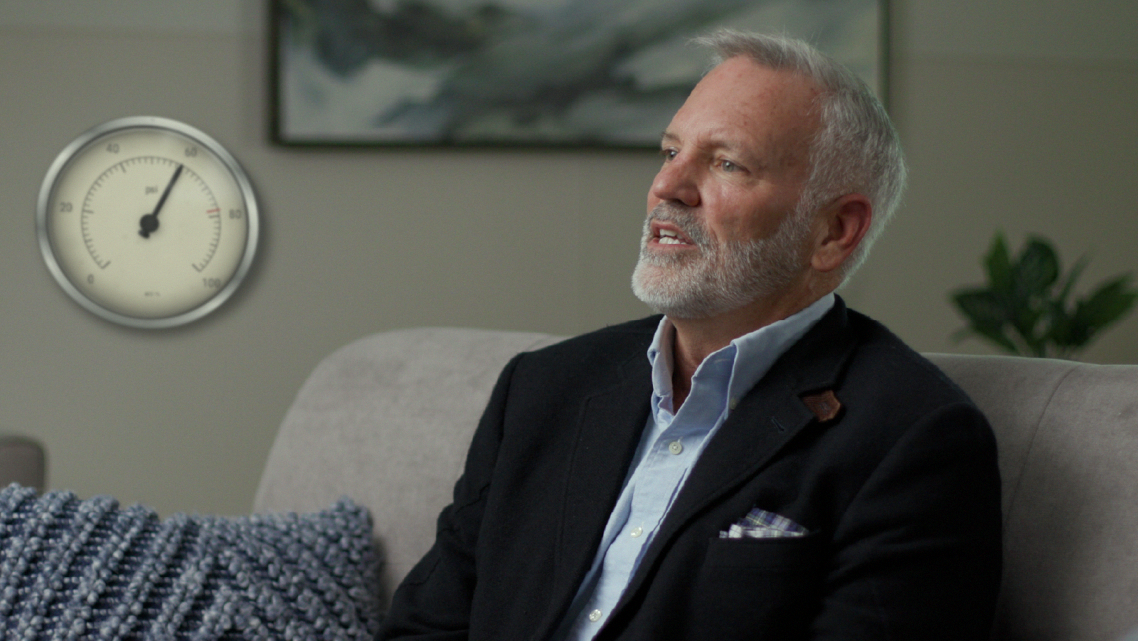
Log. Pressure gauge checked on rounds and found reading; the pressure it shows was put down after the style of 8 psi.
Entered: 60 psi
